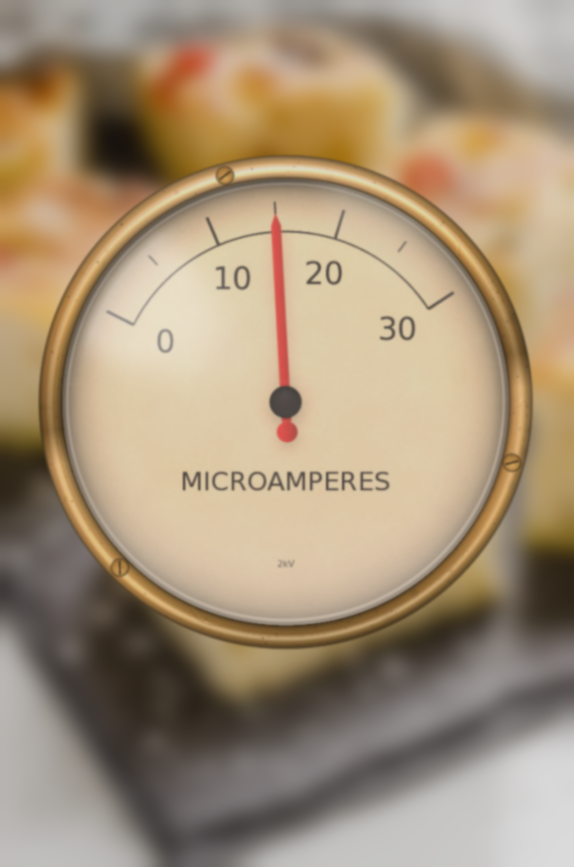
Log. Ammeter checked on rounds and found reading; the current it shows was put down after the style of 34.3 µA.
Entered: 15 µA
